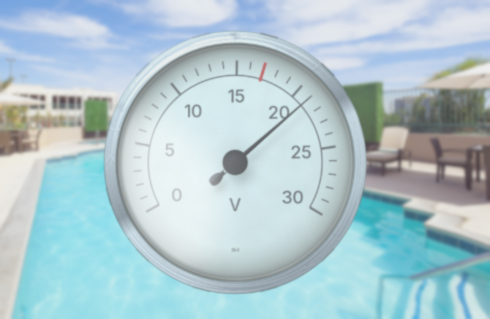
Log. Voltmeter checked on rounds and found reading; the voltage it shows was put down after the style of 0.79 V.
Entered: 21 V
